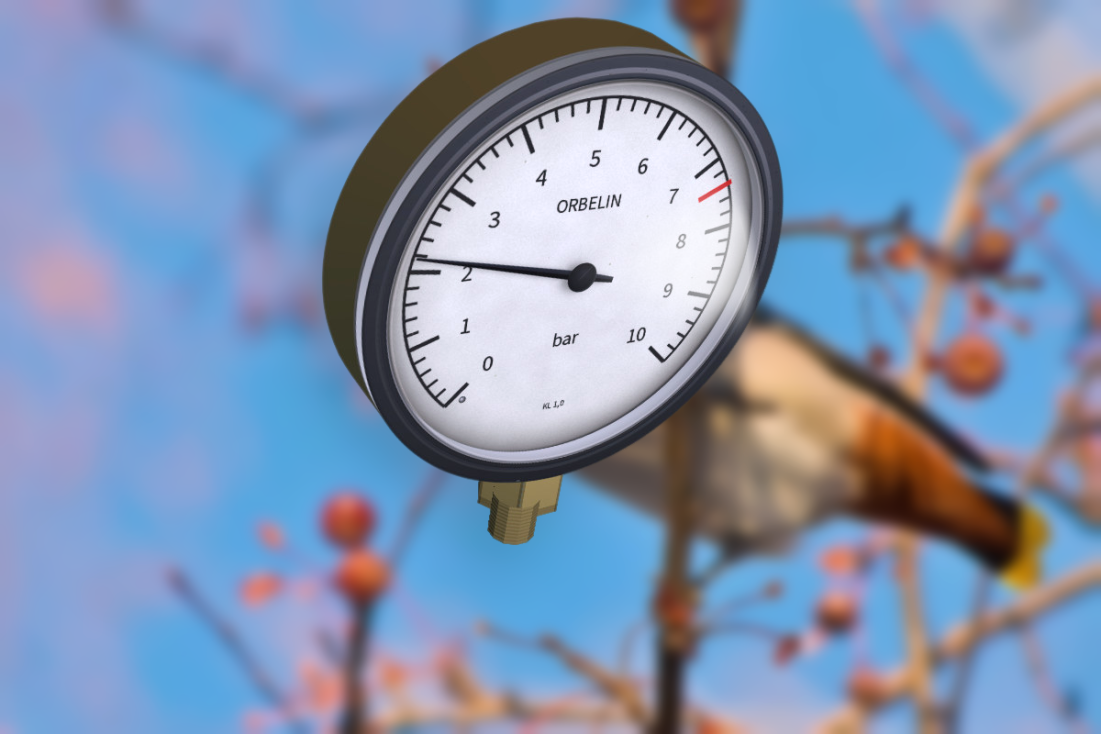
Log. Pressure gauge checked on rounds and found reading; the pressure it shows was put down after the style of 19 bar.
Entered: 2.2 bar
